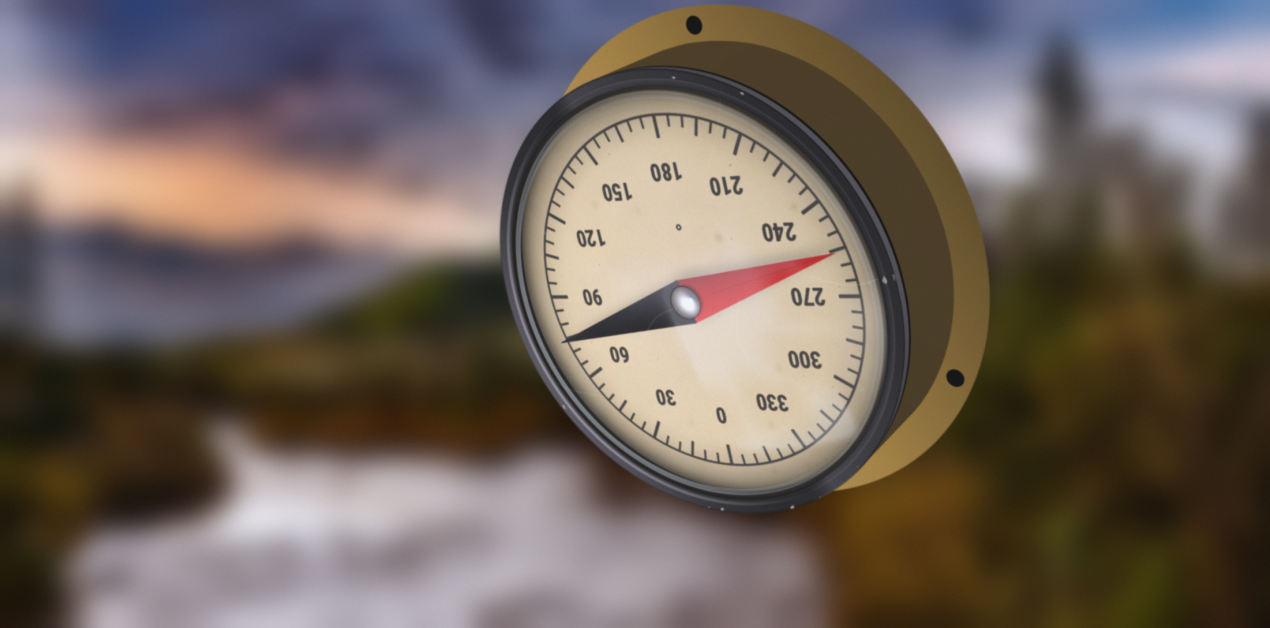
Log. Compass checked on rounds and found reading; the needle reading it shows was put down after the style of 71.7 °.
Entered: 255 °
